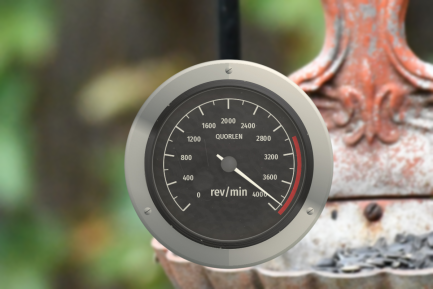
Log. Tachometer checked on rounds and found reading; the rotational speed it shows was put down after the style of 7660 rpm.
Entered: 3900 rpm
